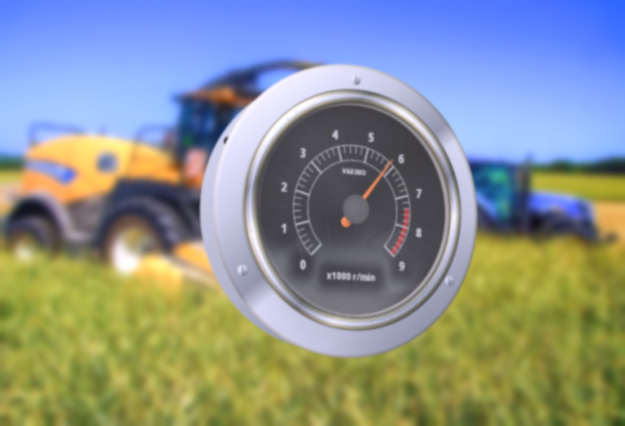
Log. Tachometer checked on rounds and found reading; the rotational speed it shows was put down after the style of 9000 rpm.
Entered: 5800 rpm
